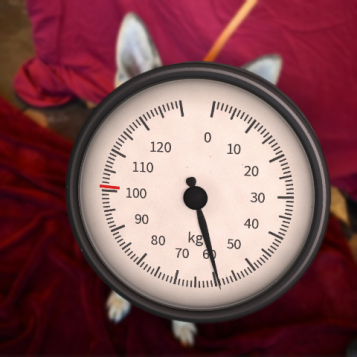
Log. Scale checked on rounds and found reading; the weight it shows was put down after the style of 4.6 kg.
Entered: 59 kg
